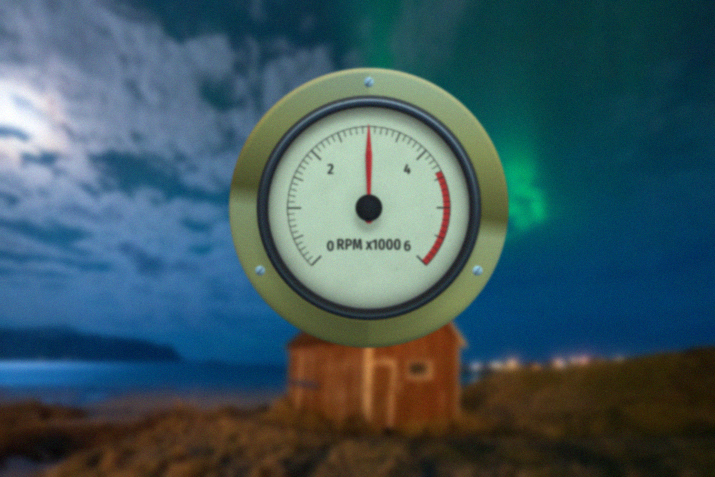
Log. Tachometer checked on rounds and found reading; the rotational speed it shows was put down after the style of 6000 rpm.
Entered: 3000 rpm
